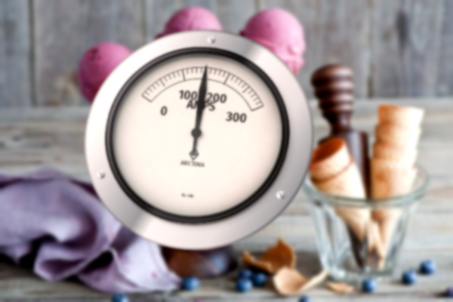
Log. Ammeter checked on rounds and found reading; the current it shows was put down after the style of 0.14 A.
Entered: 150 A
